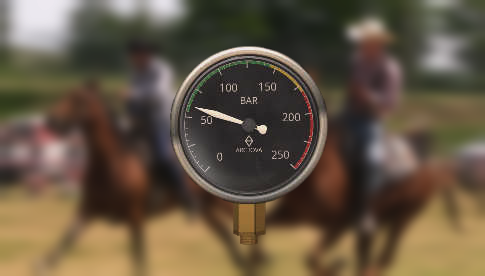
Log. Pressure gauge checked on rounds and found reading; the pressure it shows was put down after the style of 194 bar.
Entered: 60 bar
